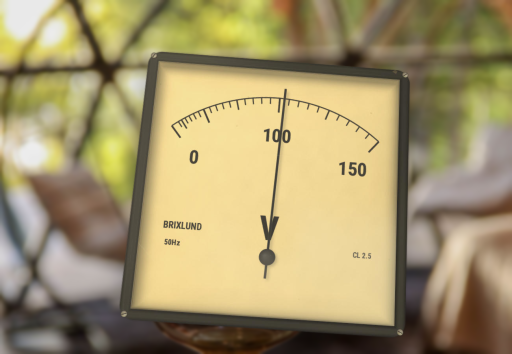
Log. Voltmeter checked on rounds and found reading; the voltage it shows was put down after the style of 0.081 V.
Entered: 102.5 V
